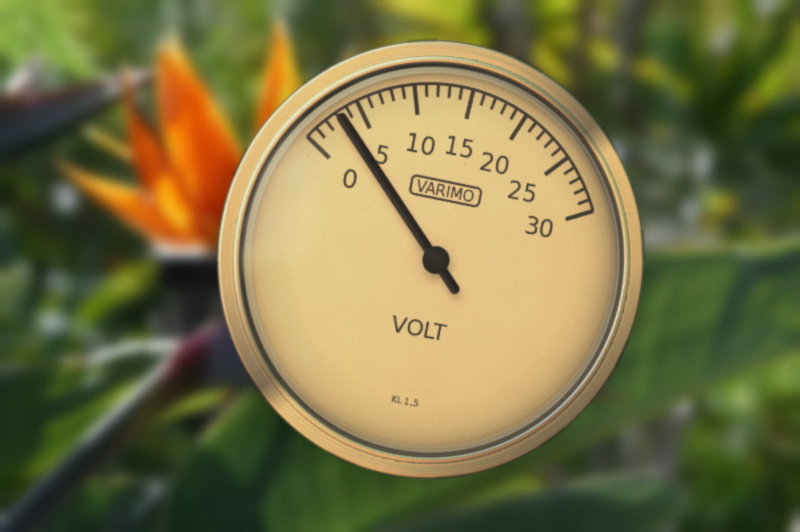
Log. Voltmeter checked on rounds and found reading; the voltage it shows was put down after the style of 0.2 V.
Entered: 3 V
